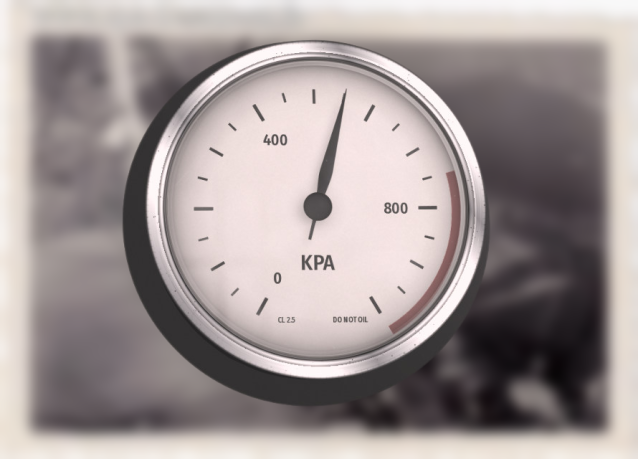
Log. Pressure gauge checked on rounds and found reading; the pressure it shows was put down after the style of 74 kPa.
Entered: 550 kPa
